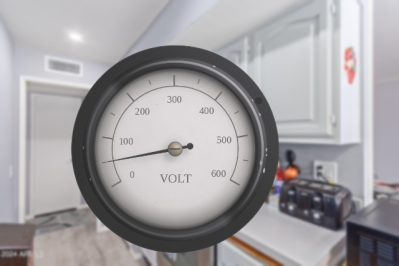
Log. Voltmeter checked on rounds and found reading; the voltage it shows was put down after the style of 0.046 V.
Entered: 50 V
